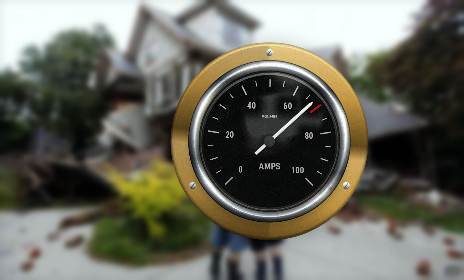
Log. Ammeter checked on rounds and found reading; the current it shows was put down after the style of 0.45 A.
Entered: 67.5 A
